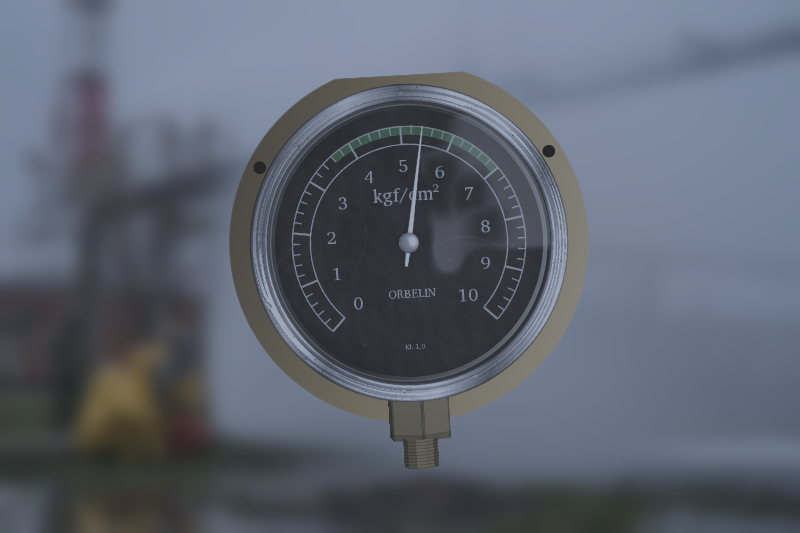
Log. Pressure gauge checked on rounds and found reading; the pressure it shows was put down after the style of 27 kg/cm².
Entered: 5.4 kg/cm²
